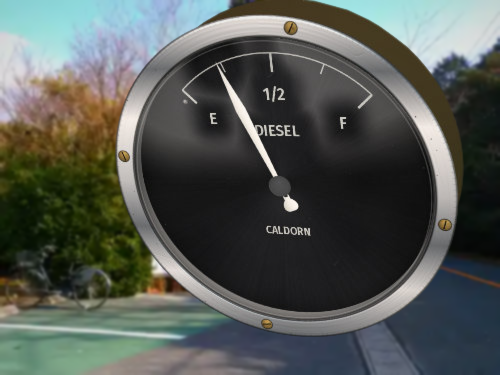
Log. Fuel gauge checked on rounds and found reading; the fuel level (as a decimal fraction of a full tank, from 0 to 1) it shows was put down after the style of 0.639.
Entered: 0.25
